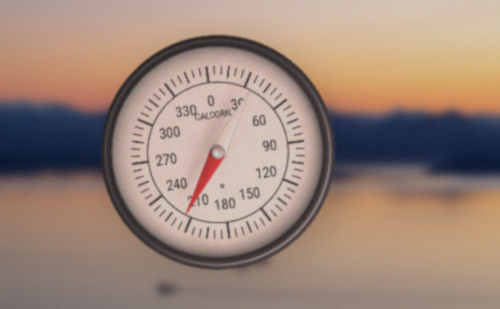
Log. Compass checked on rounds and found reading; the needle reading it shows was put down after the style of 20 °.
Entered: 215 °
